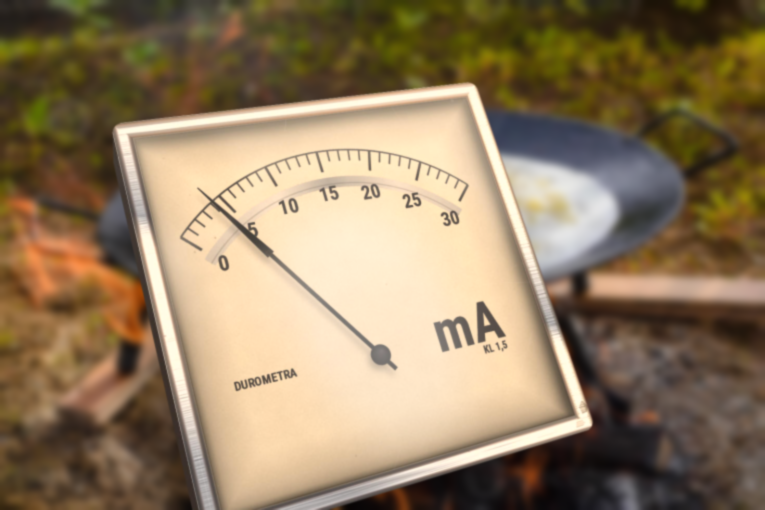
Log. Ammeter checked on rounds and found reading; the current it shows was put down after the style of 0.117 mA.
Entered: 4 mA
